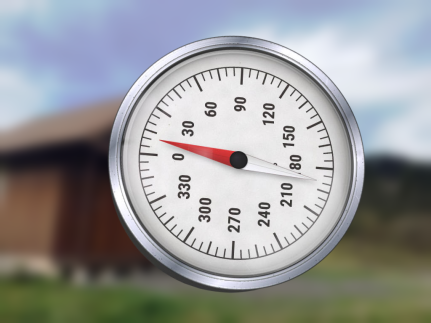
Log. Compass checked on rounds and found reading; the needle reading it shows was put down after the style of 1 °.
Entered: 10 °
